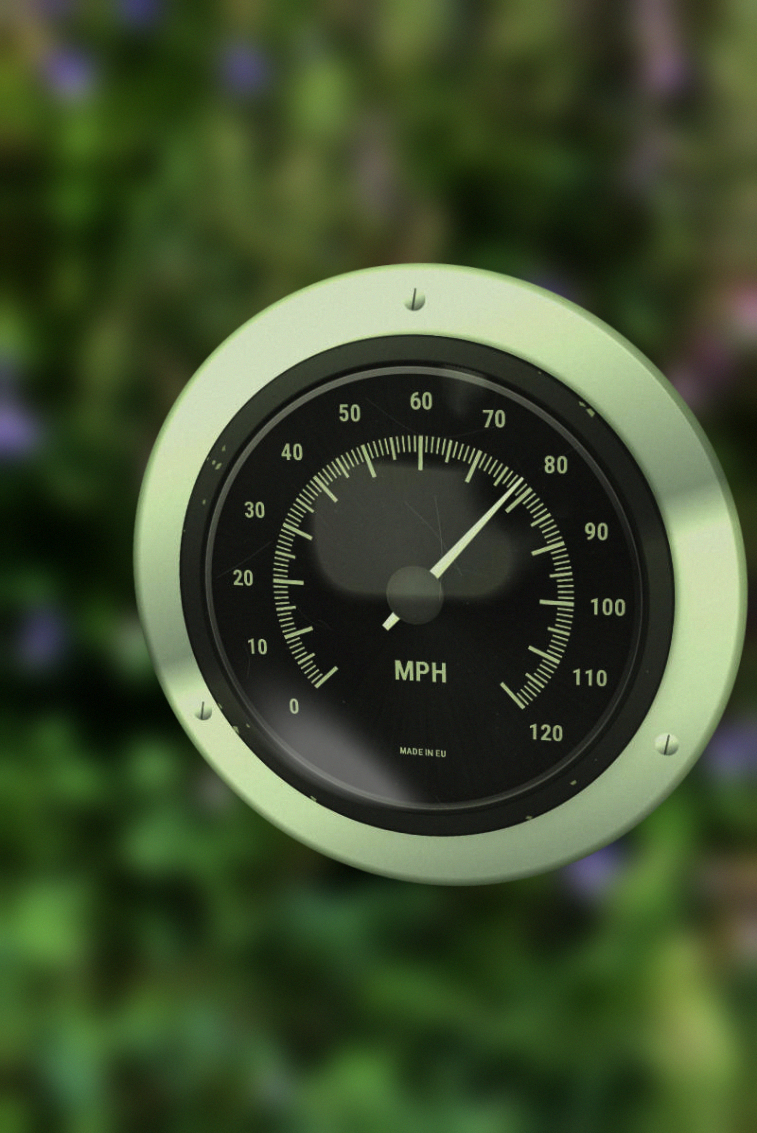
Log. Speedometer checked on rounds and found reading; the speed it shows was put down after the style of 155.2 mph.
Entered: 78 mph
